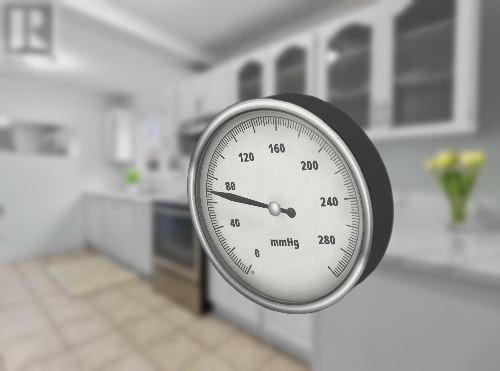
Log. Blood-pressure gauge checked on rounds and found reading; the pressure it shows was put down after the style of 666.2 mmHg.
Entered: 70 mmHg
